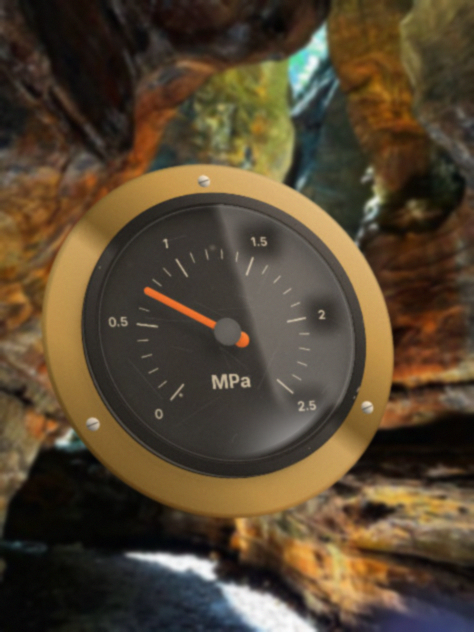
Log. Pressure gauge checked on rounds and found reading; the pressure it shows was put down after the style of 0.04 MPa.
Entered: 0.7 MPa
